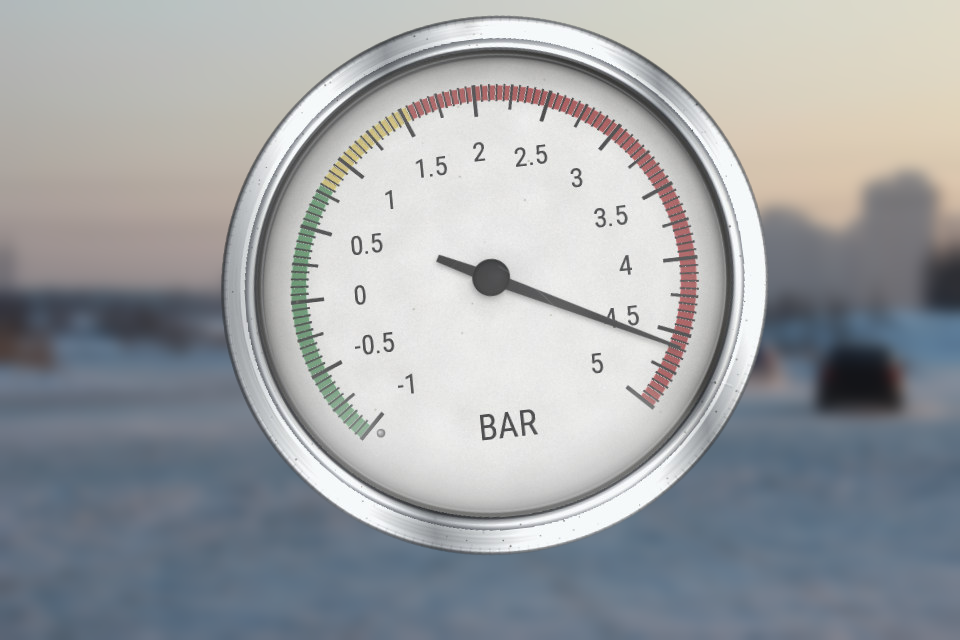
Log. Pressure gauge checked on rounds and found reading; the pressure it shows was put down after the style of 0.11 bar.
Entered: 4.6 bar
